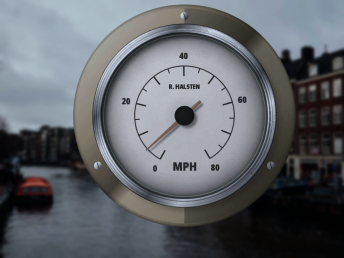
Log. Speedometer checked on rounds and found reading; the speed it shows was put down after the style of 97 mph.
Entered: 5 mph
